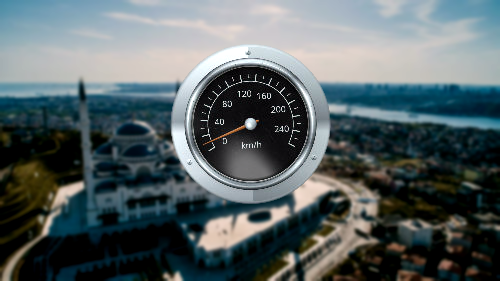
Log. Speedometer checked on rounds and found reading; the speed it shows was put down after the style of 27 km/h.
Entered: 10 km/h
